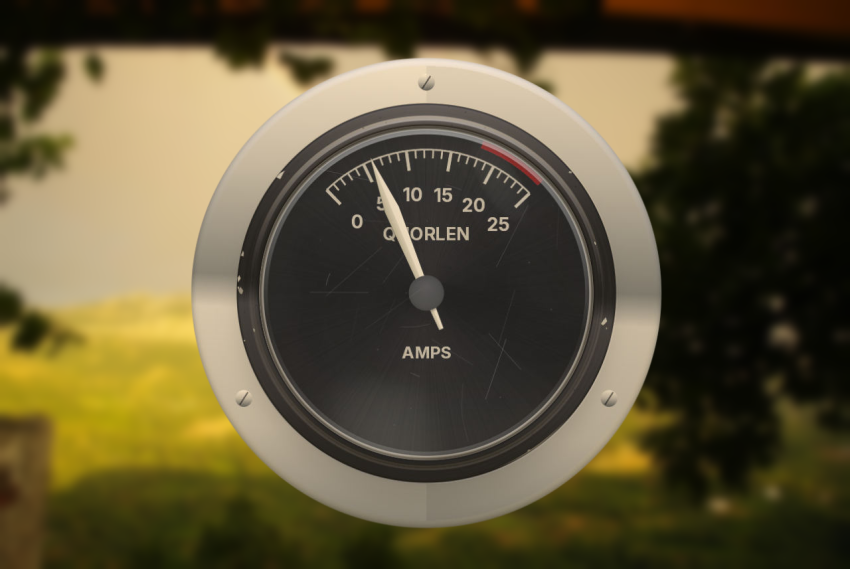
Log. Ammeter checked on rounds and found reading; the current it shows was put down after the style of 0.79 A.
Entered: 6 A
